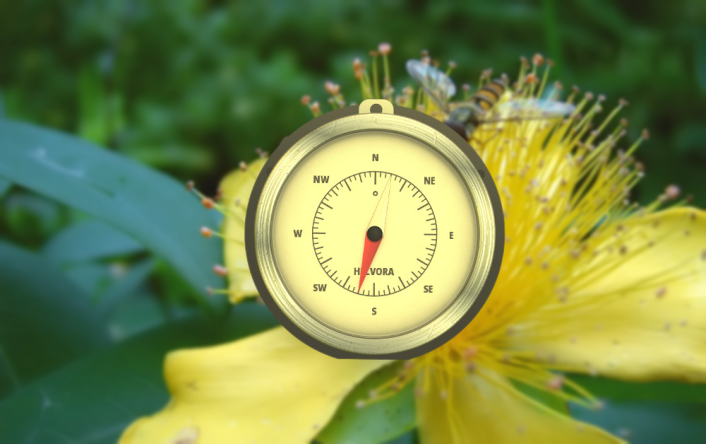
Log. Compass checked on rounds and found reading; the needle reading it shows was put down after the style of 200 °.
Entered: 195 °
